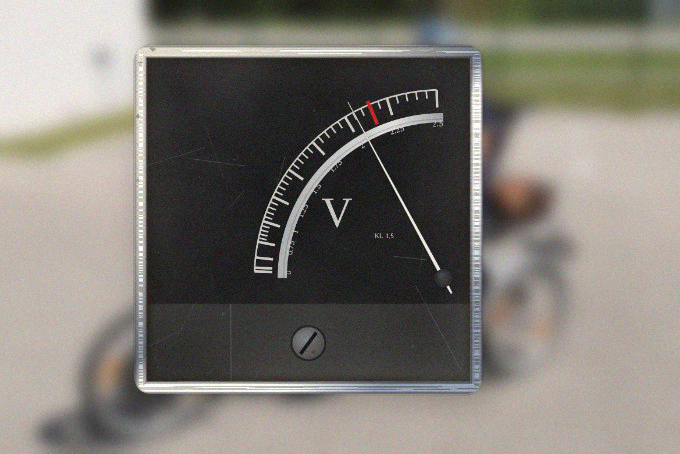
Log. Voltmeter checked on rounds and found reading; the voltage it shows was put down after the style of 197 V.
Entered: 2.05 V
